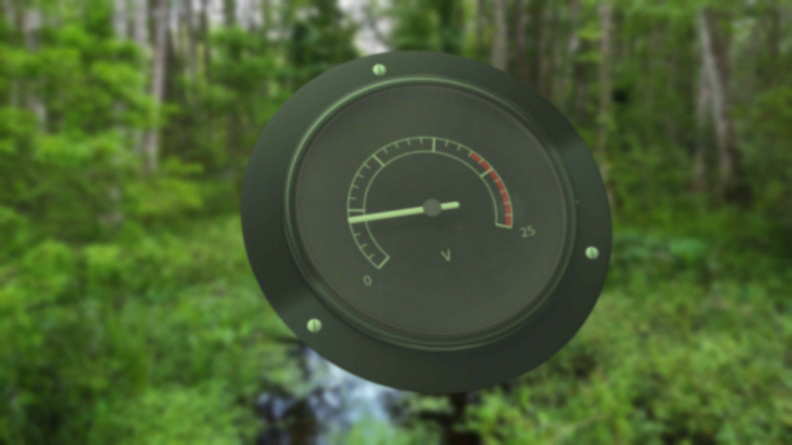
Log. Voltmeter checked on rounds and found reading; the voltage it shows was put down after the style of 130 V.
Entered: 4 V
